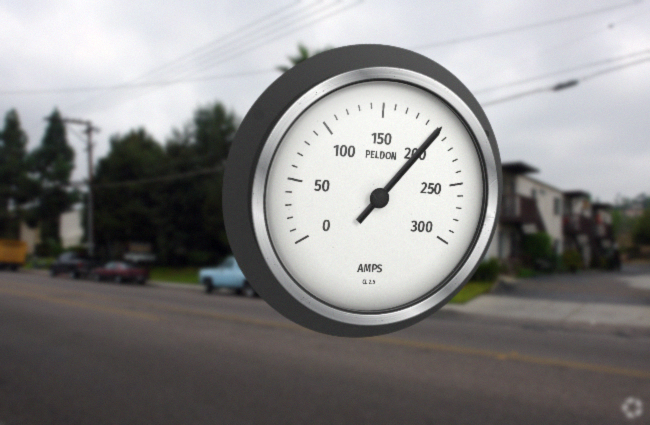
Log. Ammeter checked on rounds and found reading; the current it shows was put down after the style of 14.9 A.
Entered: 200 A
